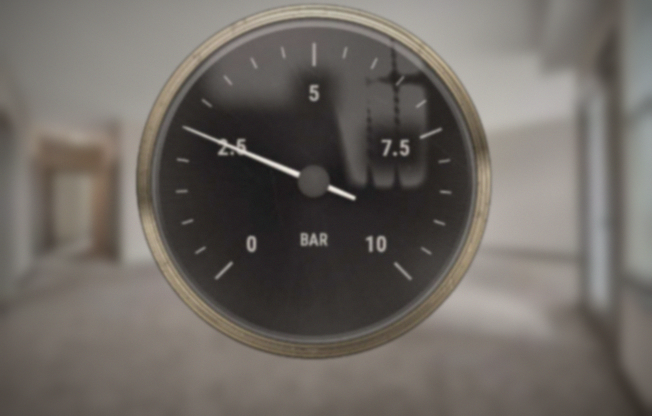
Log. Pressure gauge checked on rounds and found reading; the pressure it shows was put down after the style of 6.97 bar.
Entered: 2.5 bar
